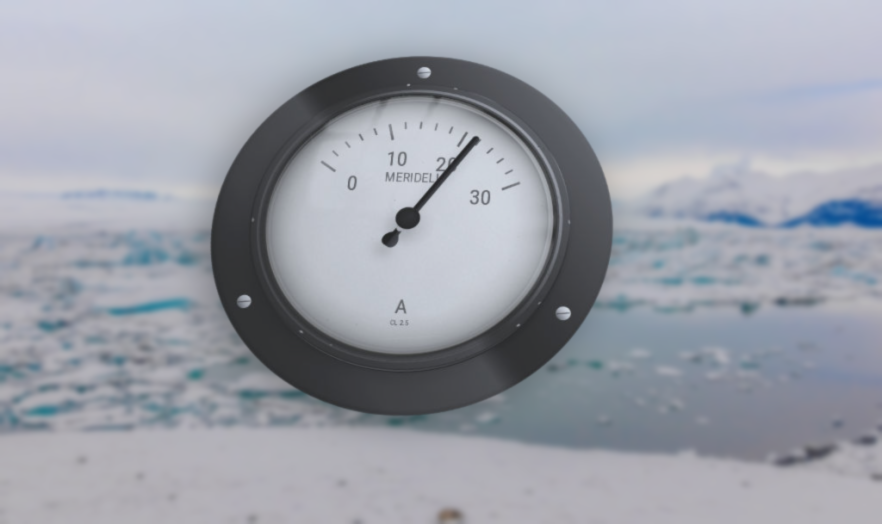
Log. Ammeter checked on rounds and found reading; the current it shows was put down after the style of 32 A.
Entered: 22 A
